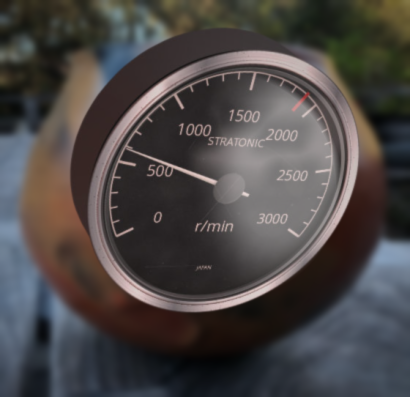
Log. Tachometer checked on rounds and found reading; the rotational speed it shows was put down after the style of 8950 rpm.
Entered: 600 rpm
